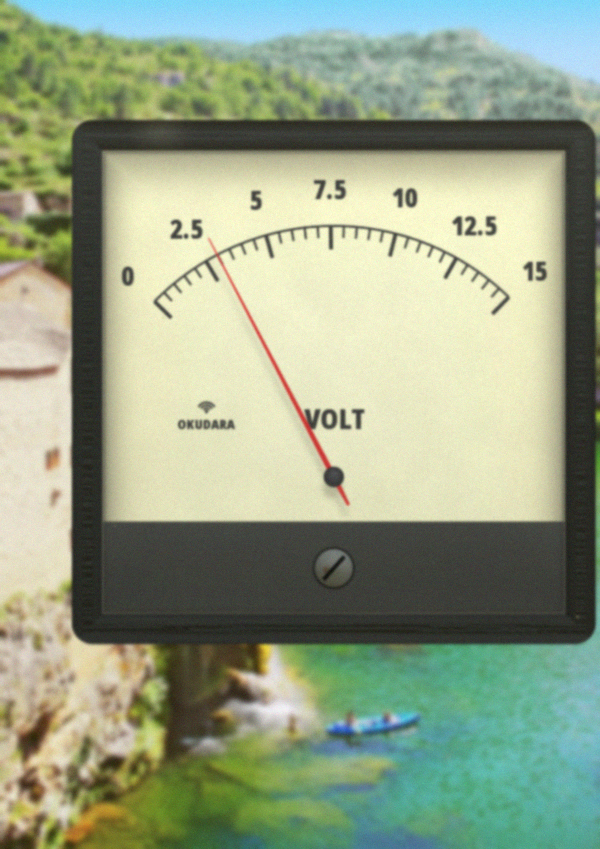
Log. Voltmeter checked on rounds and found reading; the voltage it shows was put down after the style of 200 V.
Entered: 3 V
